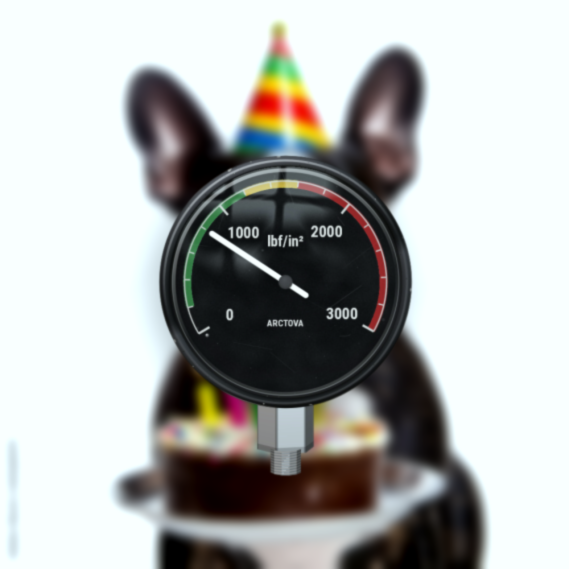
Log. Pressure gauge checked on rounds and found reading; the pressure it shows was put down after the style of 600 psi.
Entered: 800 psi
